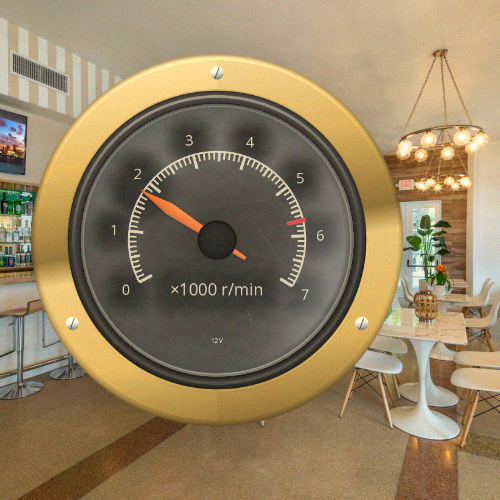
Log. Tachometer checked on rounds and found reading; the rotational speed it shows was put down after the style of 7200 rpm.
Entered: 1800 rpm
